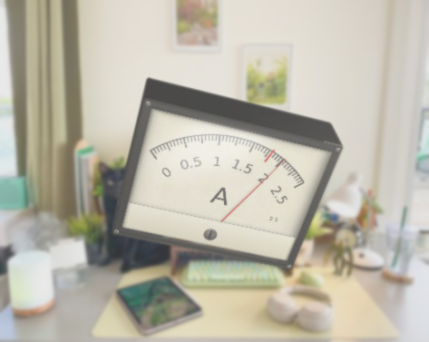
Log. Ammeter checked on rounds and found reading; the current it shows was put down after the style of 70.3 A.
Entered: 2 A
